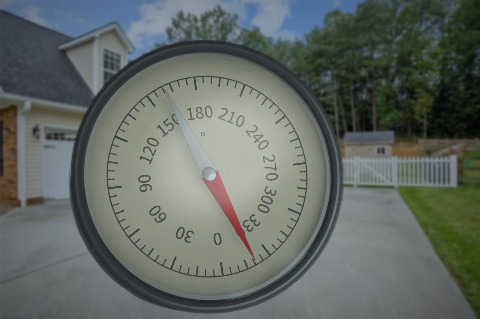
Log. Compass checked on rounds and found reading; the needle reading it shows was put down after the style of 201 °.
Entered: 340 °
